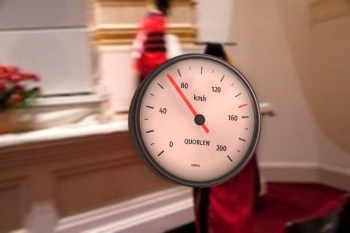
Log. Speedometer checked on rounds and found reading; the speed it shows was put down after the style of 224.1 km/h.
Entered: 70 km/h
